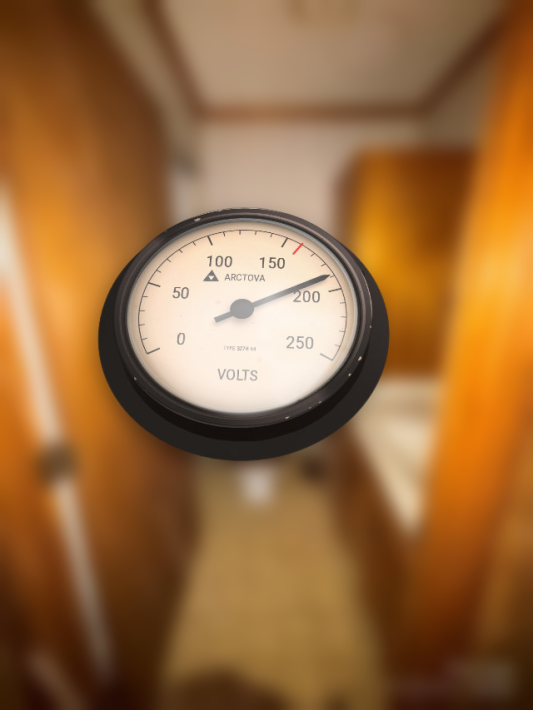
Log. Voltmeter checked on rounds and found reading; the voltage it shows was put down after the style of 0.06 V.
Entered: 190 V
